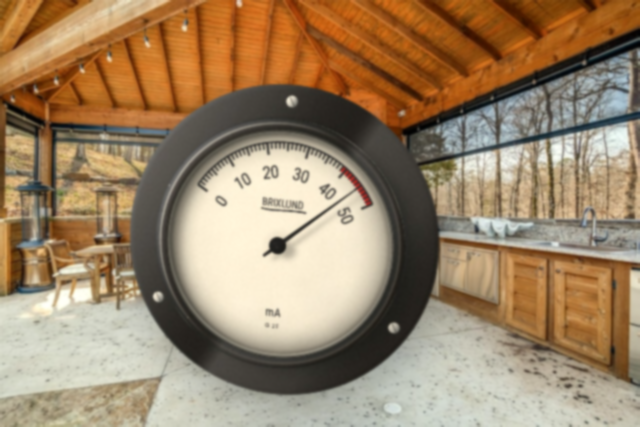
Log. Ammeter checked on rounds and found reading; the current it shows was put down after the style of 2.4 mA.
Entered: 45 mA
